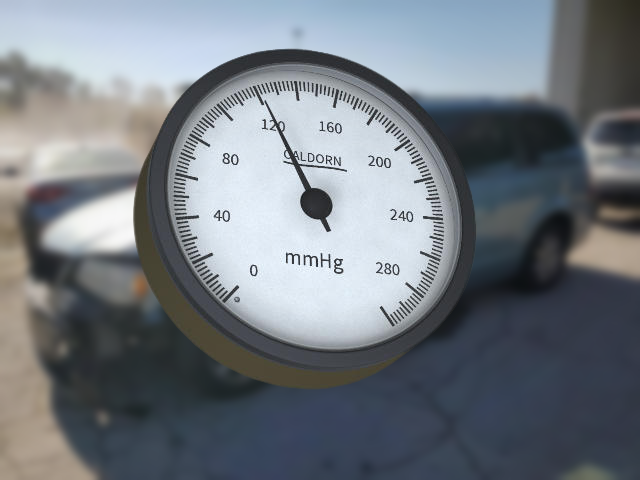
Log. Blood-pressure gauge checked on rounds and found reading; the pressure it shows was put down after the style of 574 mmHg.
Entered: 120 mmHg
